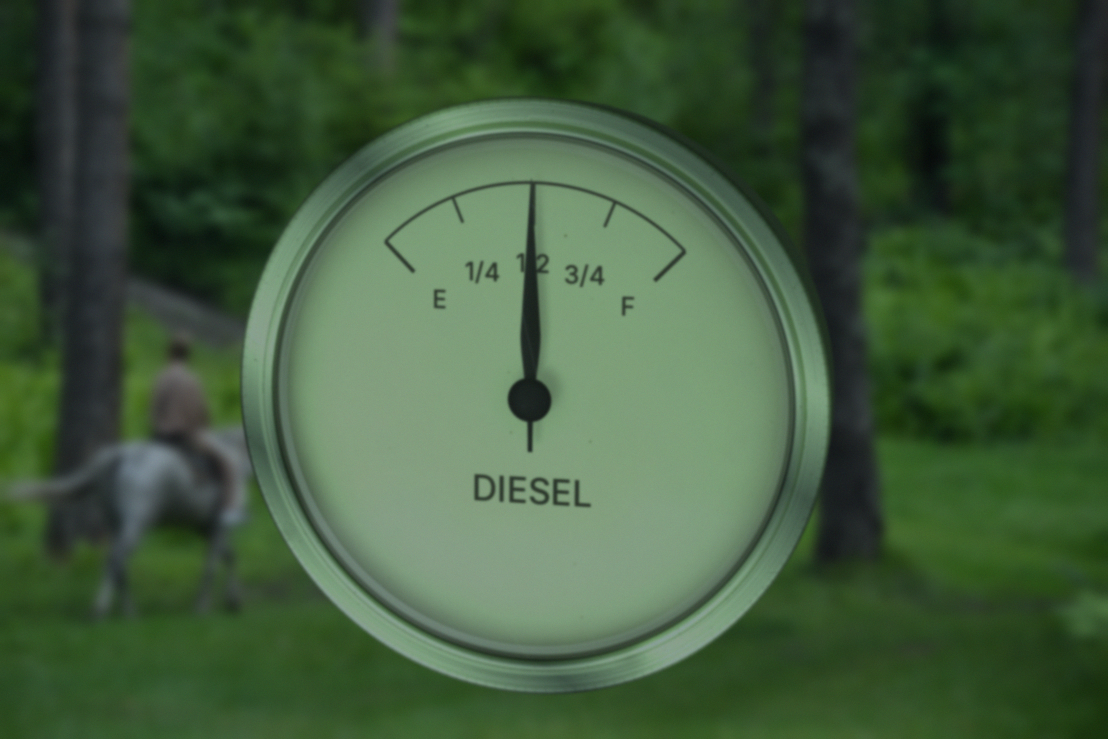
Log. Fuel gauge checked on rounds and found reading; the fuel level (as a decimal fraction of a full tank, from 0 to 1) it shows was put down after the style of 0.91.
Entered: 0.5
